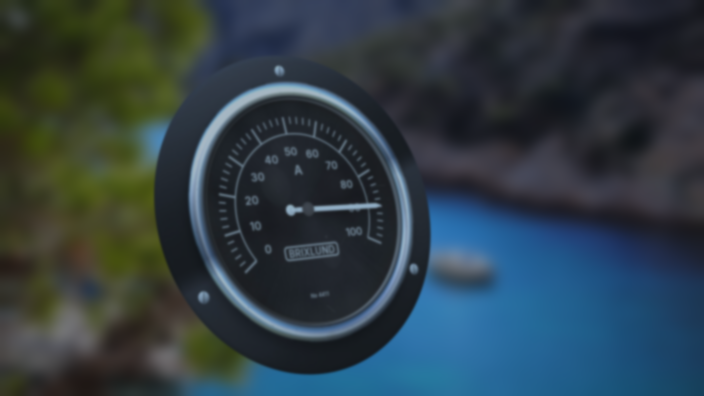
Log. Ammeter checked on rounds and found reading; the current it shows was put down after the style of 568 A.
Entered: 90 A
